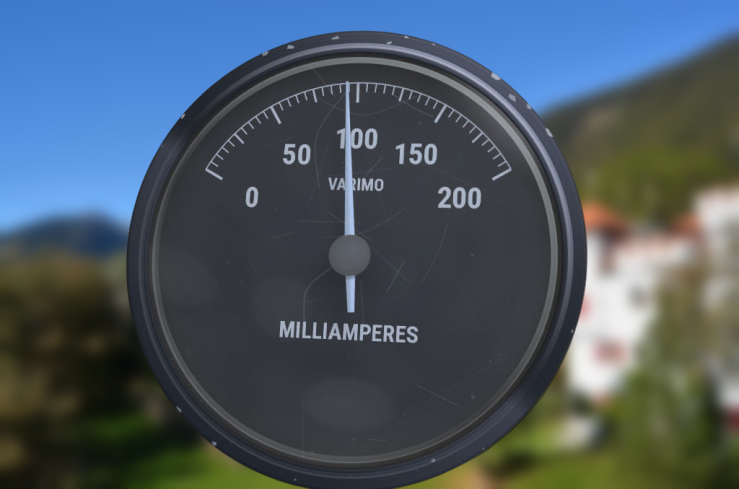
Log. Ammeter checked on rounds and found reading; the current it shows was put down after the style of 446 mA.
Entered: 95 mA
